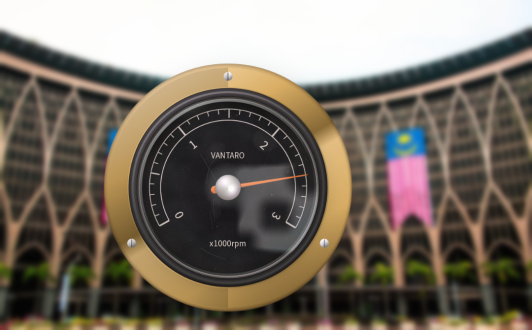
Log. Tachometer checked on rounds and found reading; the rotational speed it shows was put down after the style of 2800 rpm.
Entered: 2500 rpm
